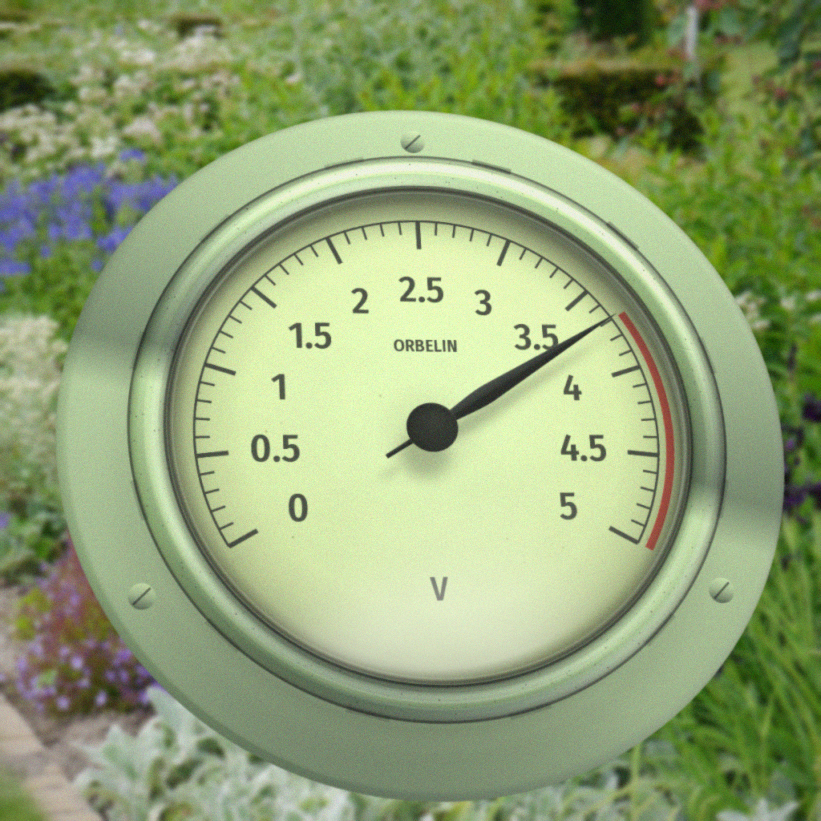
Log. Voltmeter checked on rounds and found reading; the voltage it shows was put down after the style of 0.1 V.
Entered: 3.7 V
